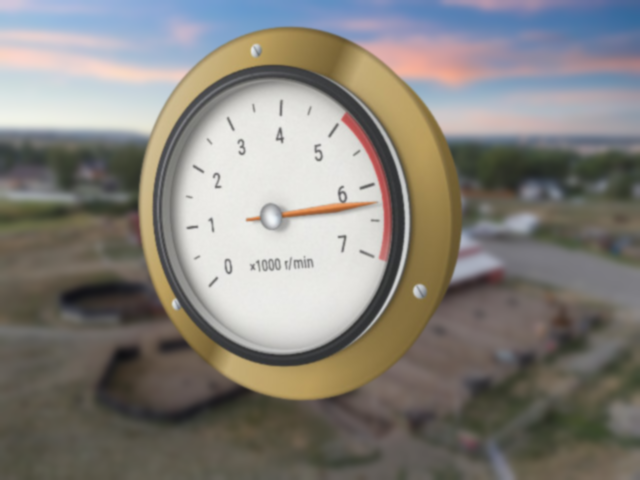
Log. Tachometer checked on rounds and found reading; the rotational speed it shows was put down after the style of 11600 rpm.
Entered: 6250 rpm
